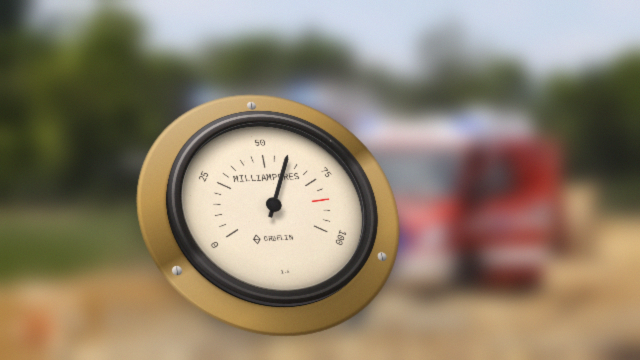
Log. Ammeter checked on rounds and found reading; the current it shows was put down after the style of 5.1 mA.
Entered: 60 mA
